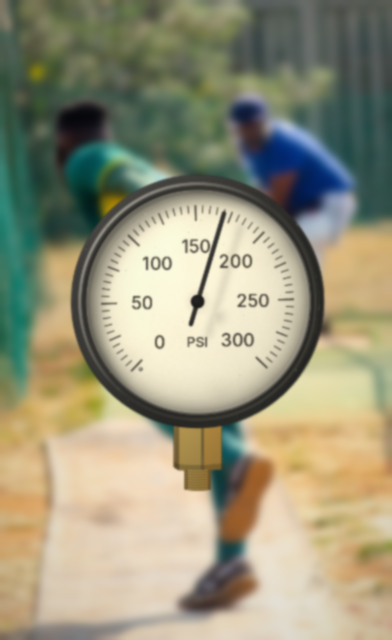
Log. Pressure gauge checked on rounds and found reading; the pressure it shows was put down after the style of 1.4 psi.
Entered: 170 psi
